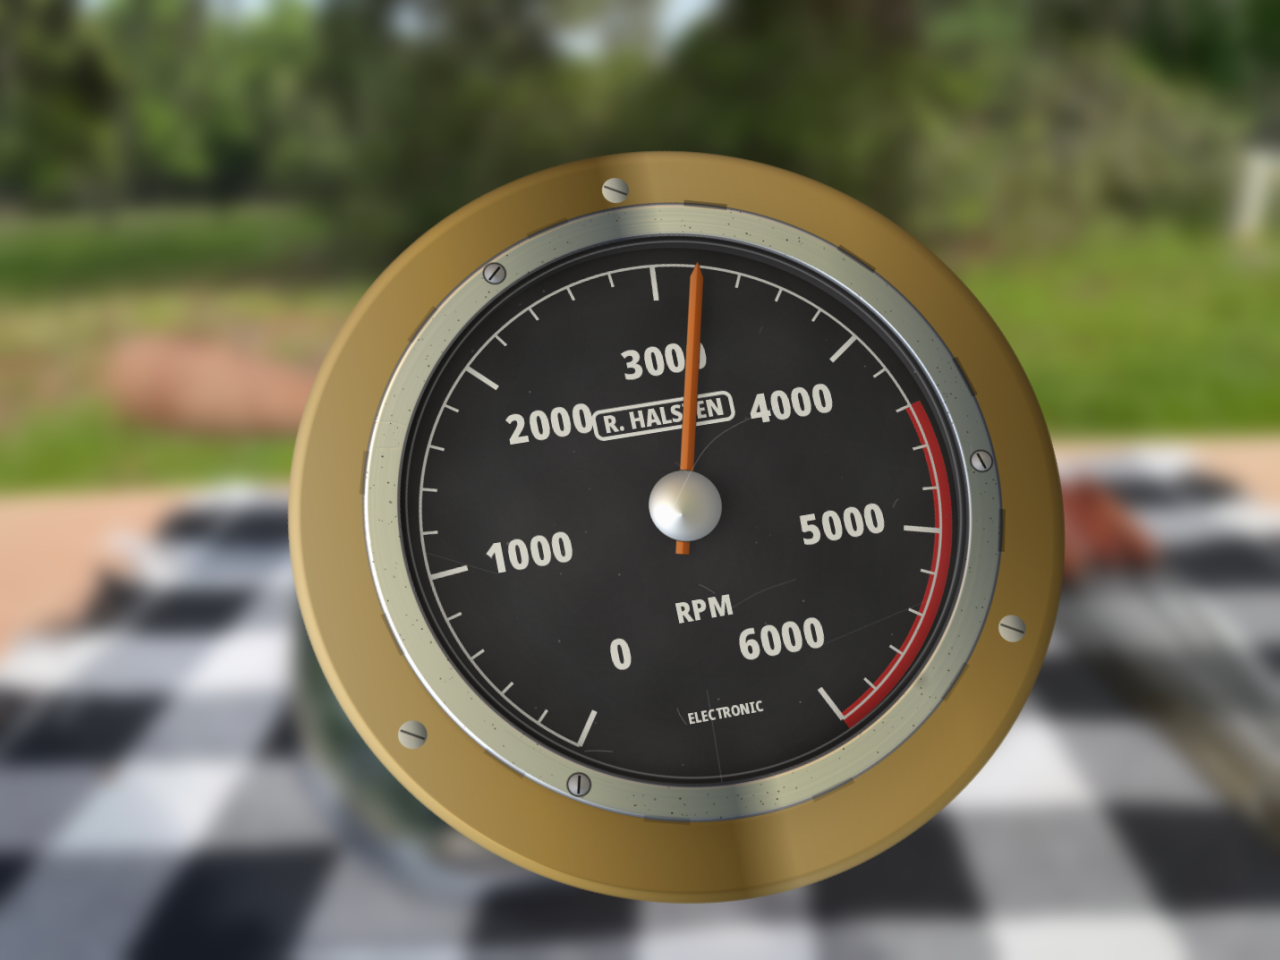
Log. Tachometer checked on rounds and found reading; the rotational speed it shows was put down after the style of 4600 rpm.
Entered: 3200 rpm
